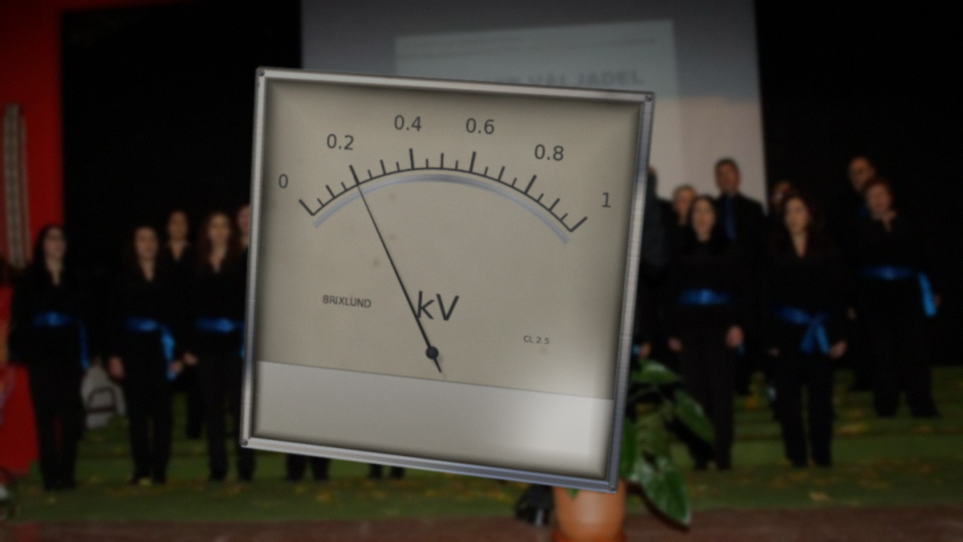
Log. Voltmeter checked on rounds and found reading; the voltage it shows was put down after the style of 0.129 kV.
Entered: 0.2 kV
